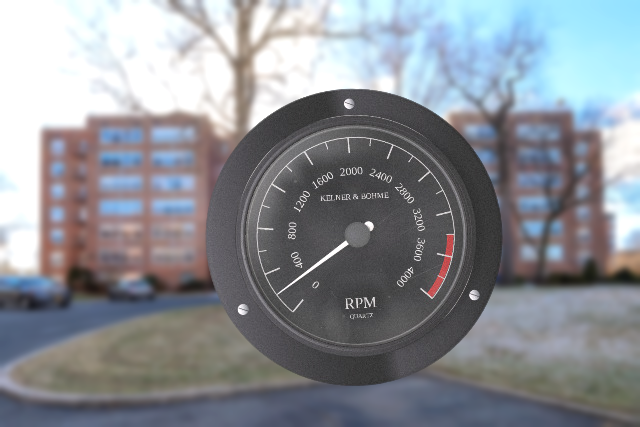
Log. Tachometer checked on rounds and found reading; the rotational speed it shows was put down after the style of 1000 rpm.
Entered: 200 rpm
